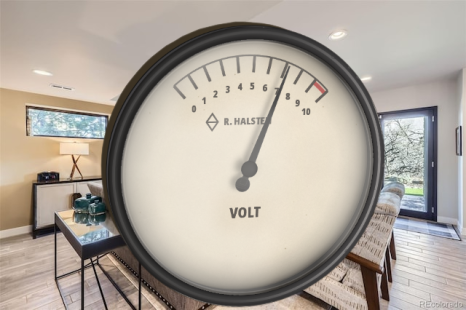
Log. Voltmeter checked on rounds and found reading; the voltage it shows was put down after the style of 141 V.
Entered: 7 V
